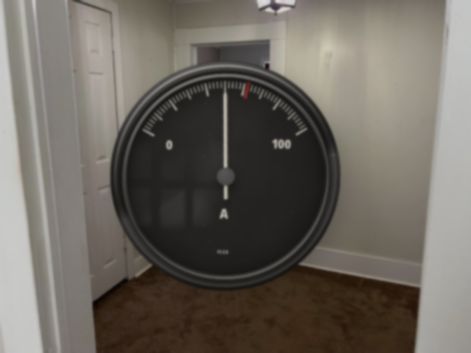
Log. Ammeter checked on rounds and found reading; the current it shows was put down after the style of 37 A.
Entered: 50 A
